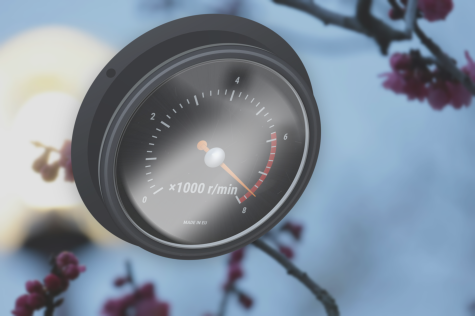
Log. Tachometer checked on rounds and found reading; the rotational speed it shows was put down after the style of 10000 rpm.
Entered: 7600 rpm
